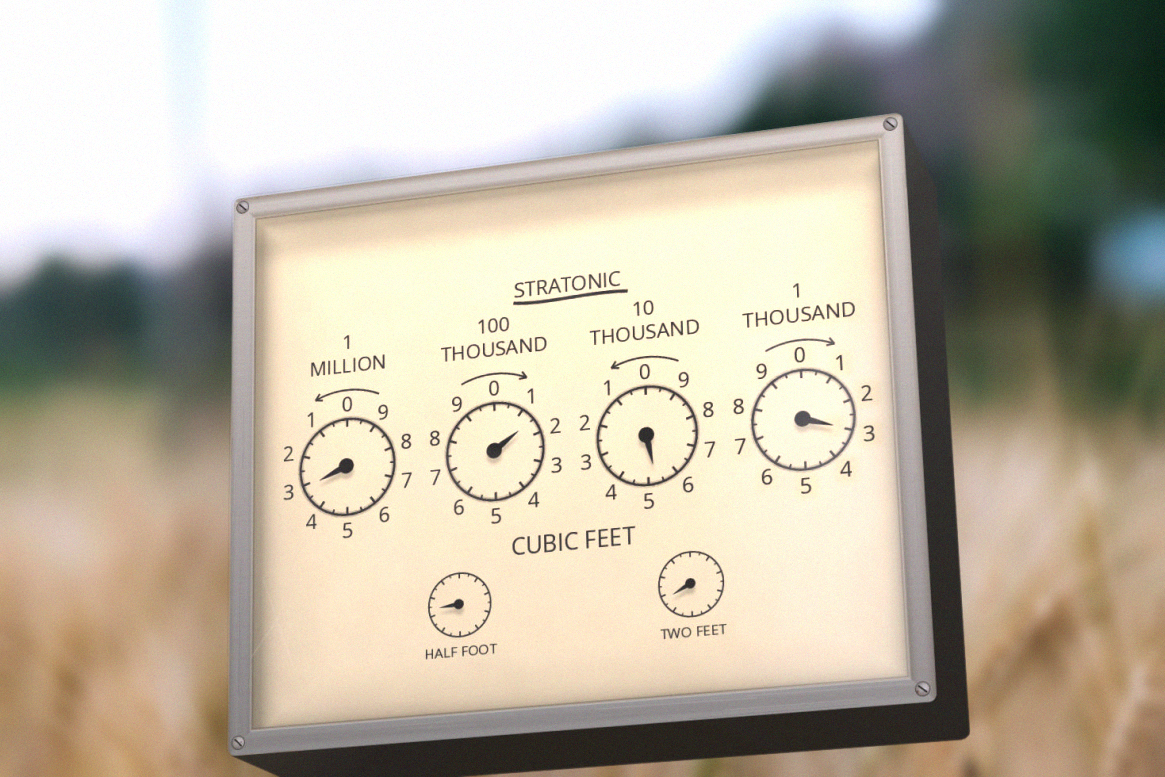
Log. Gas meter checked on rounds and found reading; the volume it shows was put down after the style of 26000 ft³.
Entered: 315300 ft³
